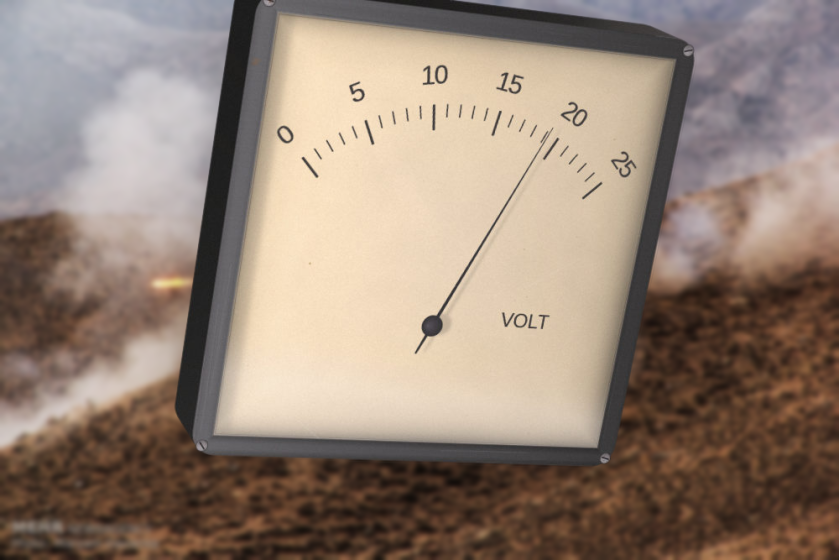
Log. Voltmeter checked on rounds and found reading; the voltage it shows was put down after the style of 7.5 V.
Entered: 19 V
